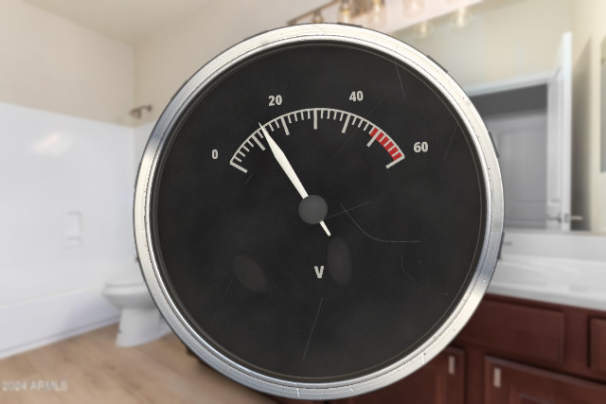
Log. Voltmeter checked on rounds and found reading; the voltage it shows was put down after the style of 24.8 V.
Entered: 14 V
